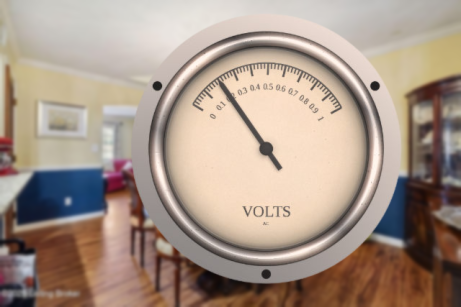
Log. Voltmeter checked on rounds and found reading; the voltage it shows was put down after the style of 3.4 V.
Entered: 0.2 V
